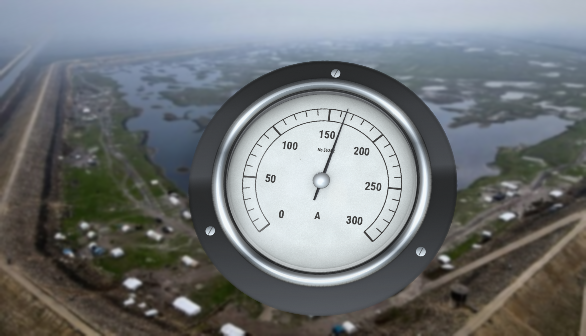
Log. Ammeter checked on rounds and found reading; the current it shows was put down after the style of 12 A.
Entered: 165 A
